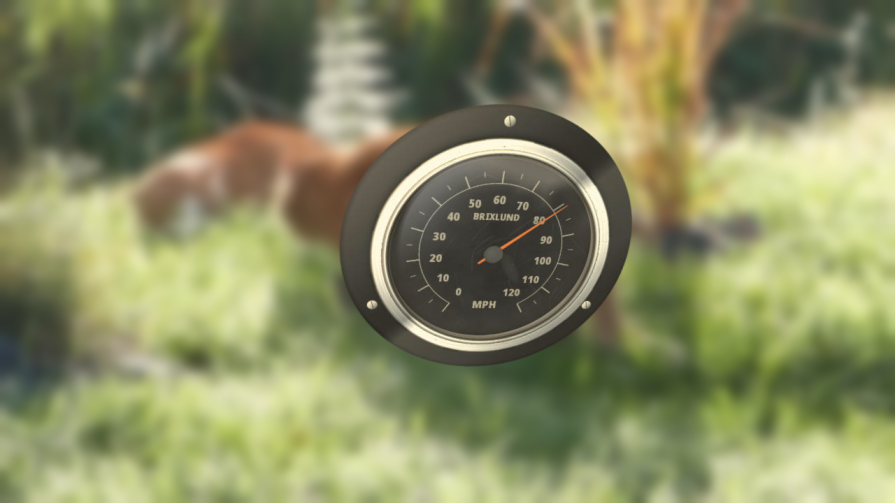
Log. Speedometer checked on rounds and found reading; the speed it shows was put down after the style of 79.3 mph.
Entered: 80 mph
